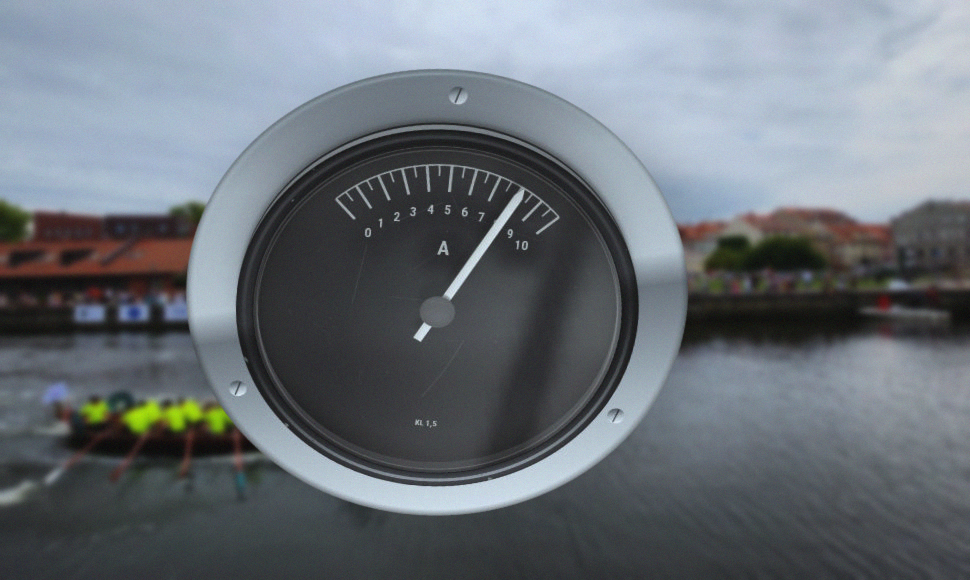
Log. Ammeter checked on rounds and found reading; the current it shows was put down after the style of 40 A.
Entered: 8 A
